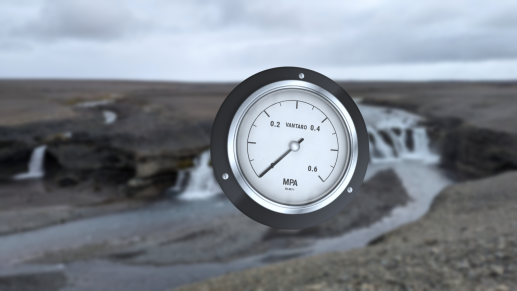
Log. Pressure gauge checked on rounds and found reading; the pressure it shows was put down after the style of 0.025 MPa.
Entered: 0 MPa
